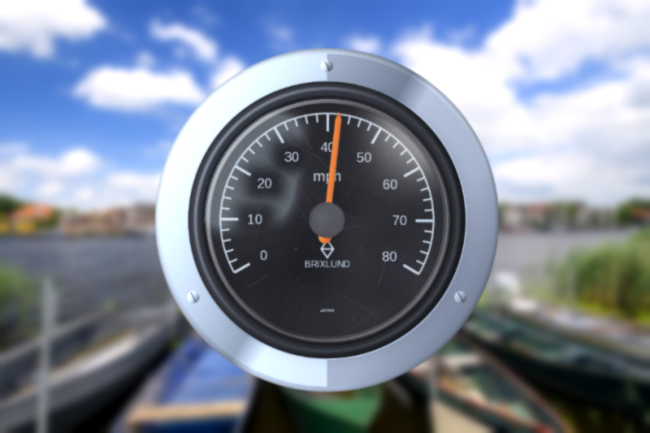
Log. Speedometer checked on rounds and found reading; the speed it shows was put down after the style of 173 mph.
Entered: 42 mph
